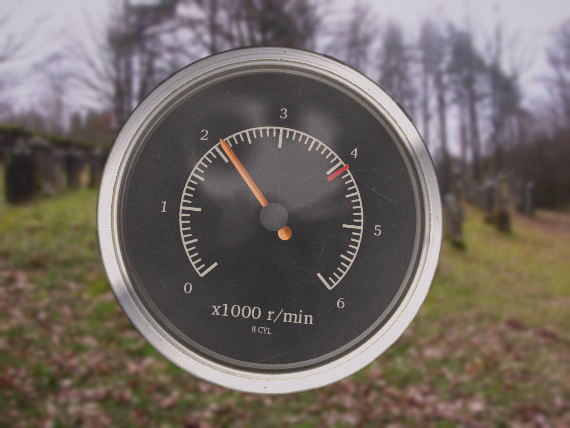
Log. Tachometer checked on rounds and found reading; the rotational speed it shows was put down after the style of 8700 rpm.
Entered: 2100 rpm
